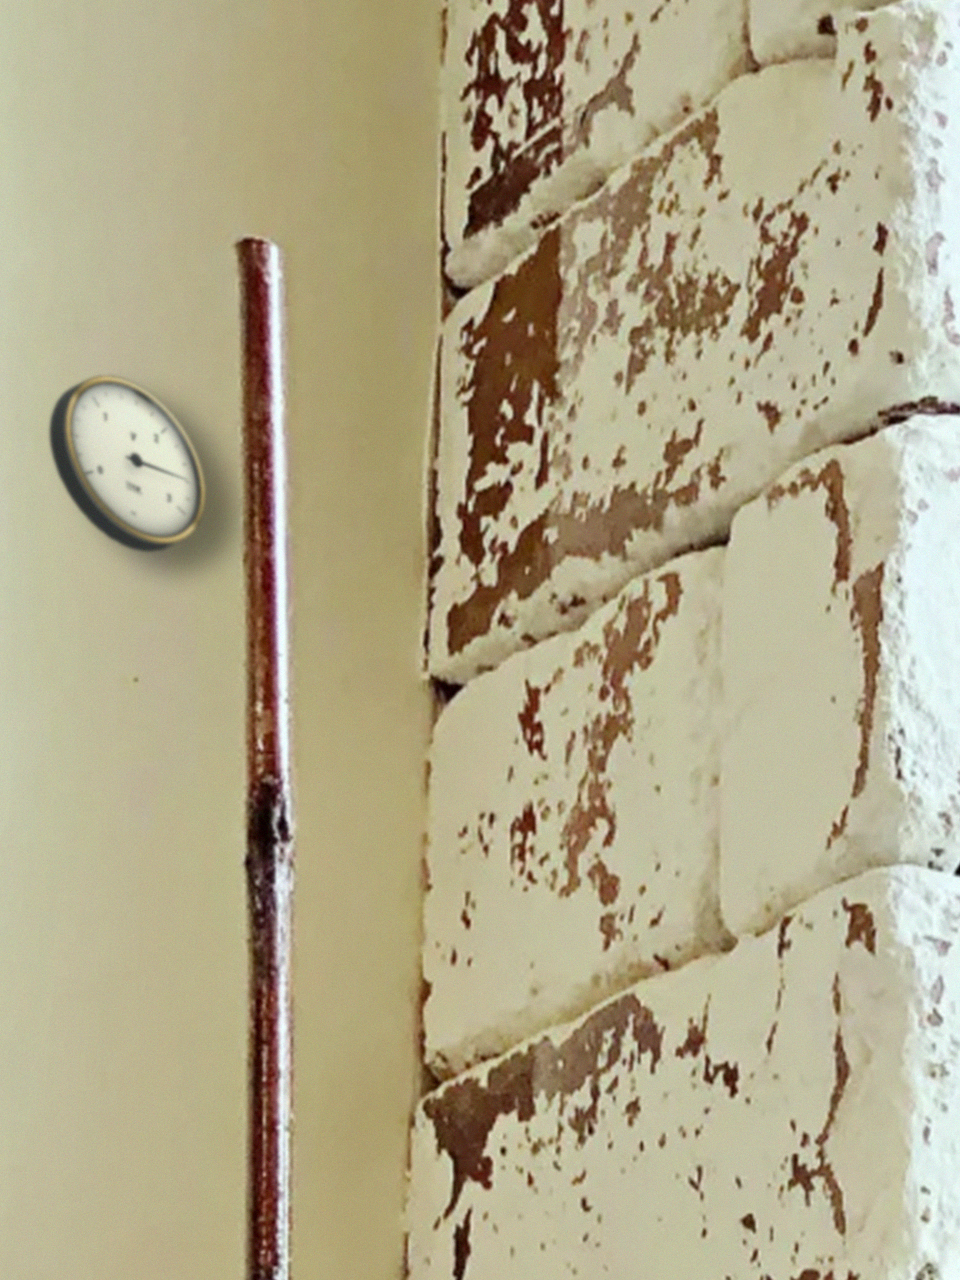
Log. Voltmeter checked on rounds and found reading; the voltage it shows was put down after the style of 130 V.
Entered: 2.6 V
